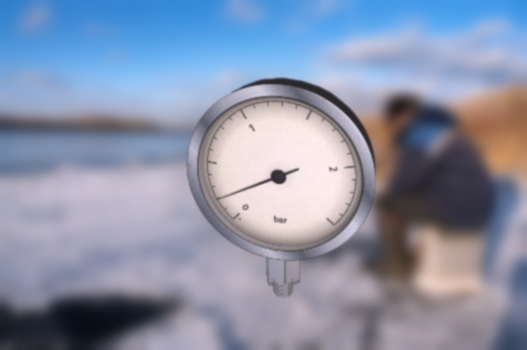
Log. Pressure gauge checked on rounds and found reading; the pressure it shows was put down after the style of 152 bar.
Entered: 0.2 bar
